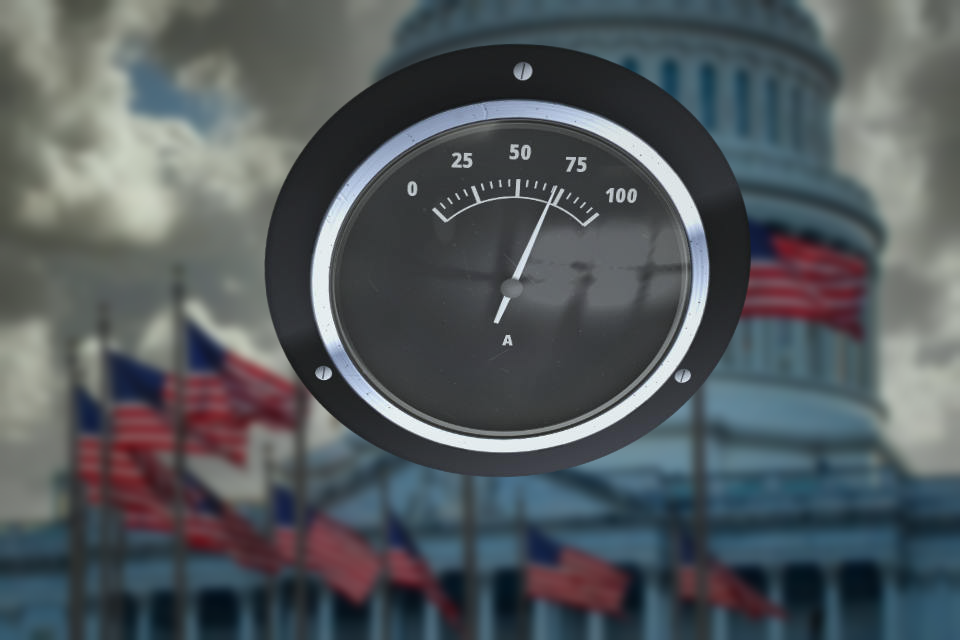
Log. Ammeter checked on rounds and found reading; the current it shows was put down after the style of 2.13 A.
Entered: 70 A
